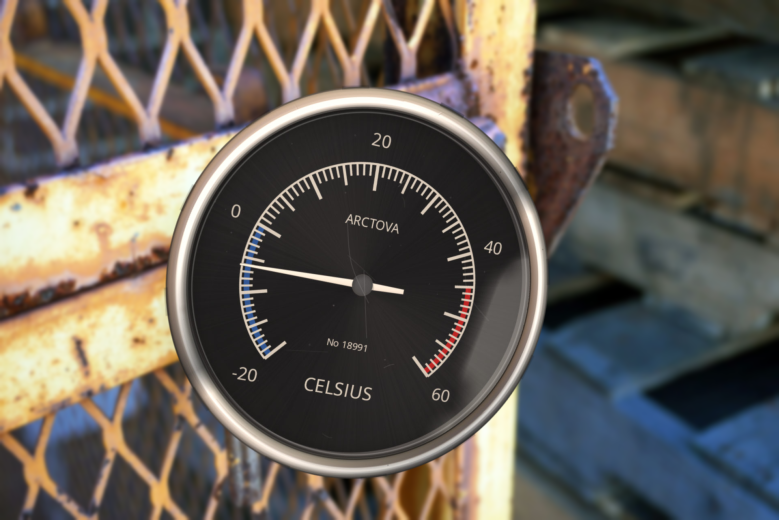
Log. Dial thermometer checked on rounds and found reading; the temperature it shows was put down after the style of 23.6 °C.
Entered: -6 °C
